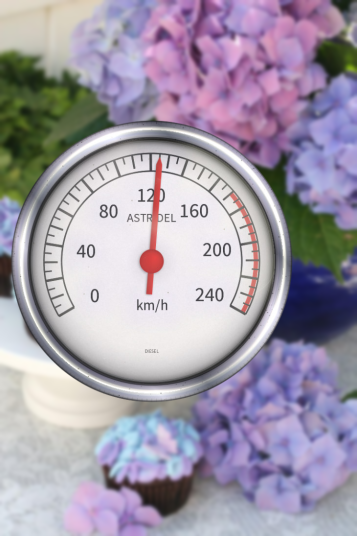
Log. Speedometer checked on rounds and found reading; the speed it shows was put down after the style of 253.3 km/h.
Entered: 125 km/h
